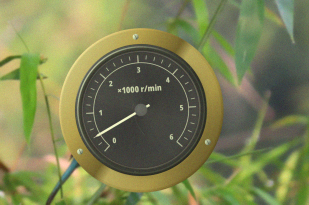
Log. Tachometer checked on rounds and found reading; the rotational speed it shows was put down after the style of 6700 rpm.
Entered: 400 rpm
